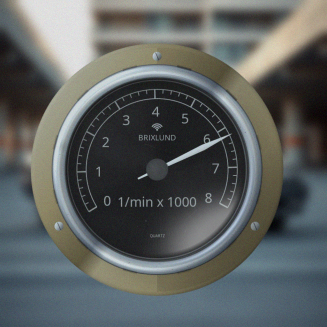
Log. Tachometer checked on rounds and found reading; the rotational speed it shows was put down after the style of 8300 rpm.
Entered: 6200 rpm
